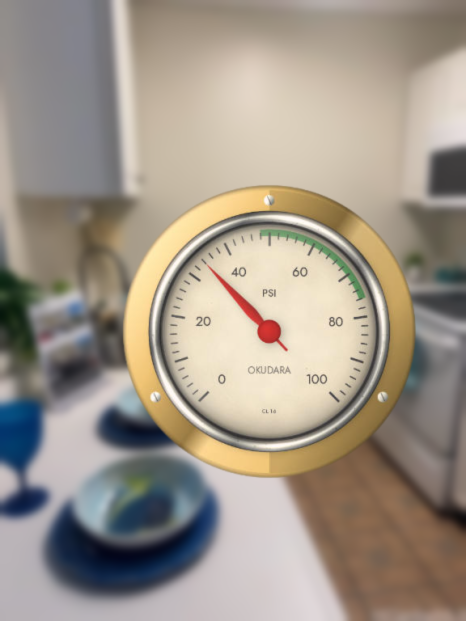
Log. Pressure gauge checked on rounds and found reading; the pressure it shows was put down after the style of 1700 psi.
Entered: 34 psi
